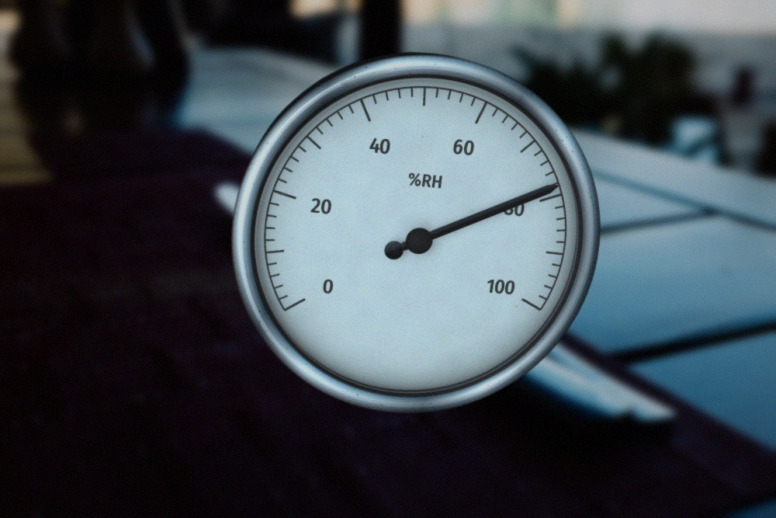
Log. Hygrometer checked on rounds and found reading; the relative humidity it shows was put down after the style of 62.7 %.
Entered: 78 %
